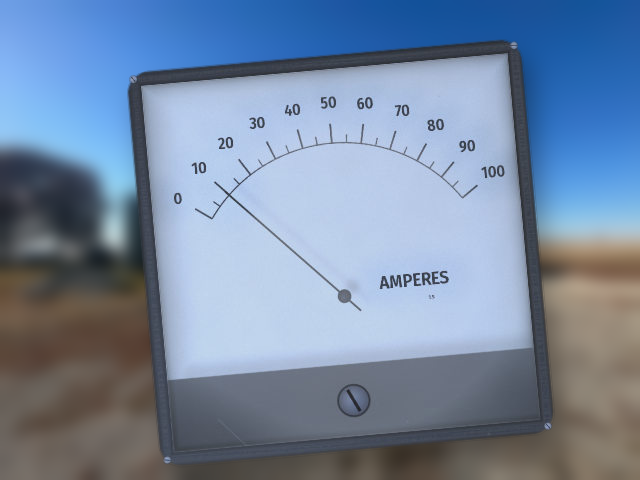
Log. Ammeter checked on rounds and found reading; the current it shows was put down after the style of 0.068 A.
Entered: 10 A
